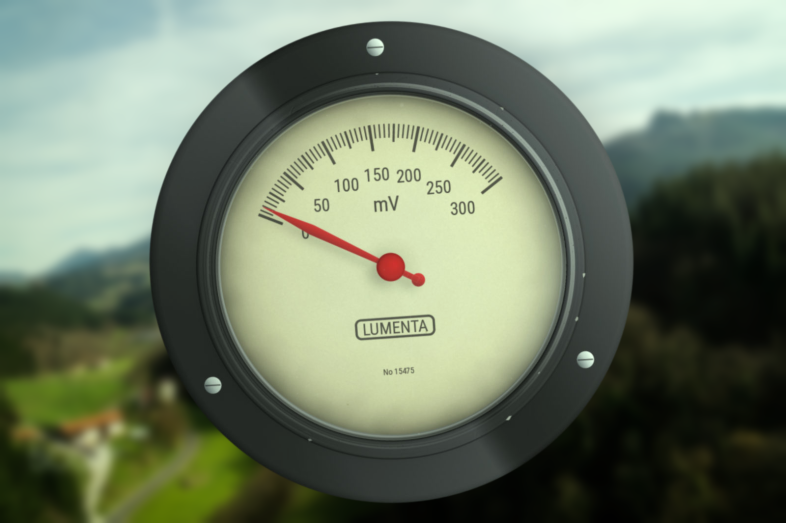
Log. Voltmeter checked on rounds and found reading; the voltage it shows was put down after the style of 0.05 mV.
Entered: 10 mV
